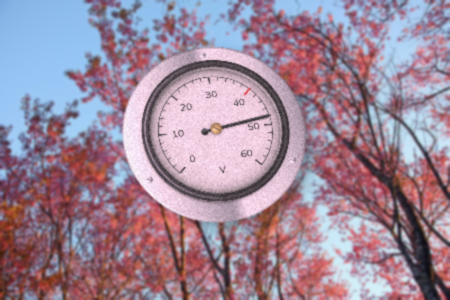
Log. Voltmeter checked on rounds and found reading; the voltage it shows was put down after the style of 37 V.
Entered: 48 V
